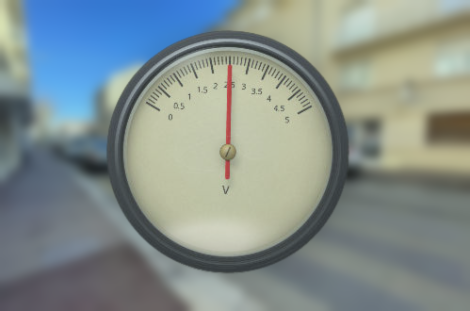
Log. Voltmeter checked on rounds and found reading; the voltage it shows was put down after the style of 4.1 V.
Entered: 2.5 V
